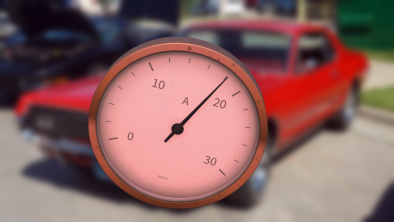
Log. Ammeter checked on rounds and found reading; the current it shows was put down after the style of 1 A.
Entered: 18 A
